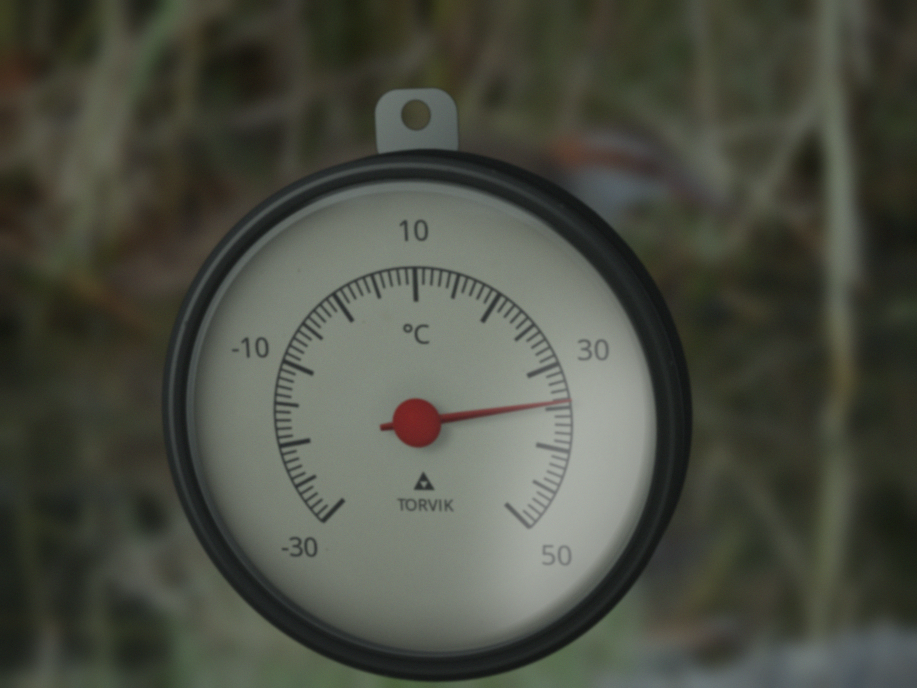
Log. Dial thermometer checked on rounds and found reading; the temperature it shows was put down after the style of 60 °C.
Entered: 34 °C
